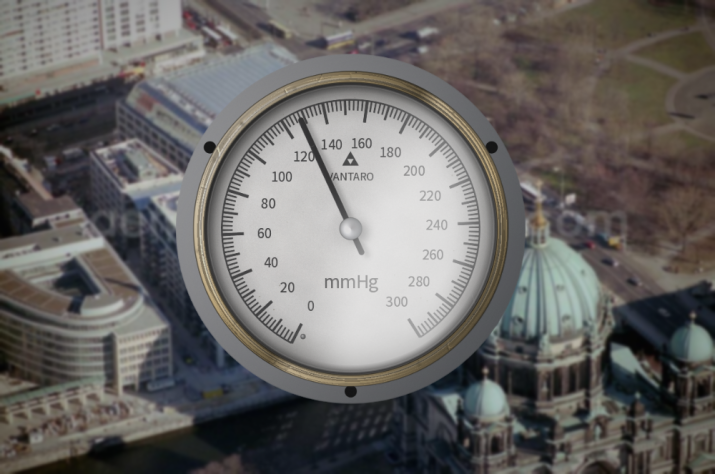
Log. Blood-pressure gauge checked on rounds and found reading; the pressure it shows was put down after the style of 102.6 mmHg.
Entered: 128 mmHg
